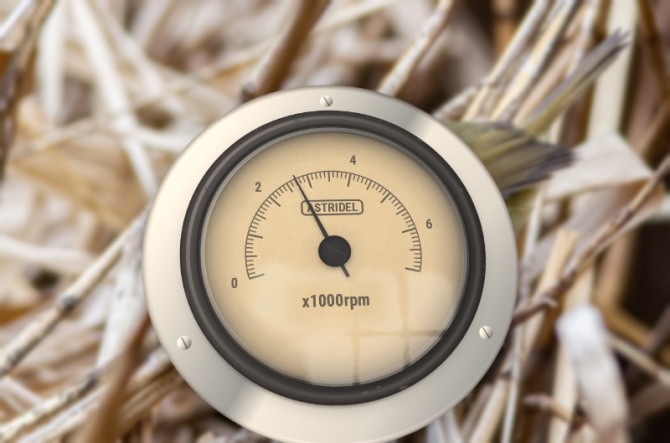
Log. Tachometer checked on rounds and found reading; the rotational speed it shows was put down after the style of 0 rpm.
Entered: 2700 rpm
